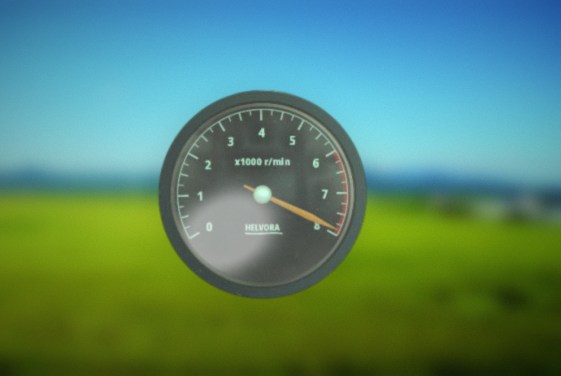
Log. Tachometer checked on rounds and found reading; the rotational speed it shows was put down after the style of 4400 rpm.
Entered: 7875 rpm
